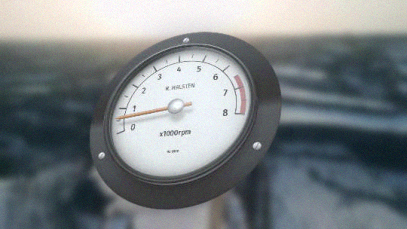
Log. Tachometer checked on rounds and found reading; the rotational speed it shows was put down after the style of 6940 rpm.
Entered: 500 rpm
